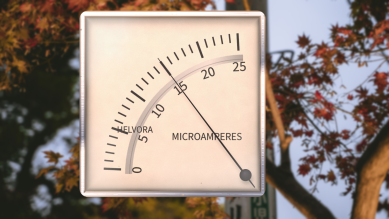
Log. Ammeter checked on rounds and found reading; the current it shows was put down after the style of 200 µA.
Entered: 15 µA
